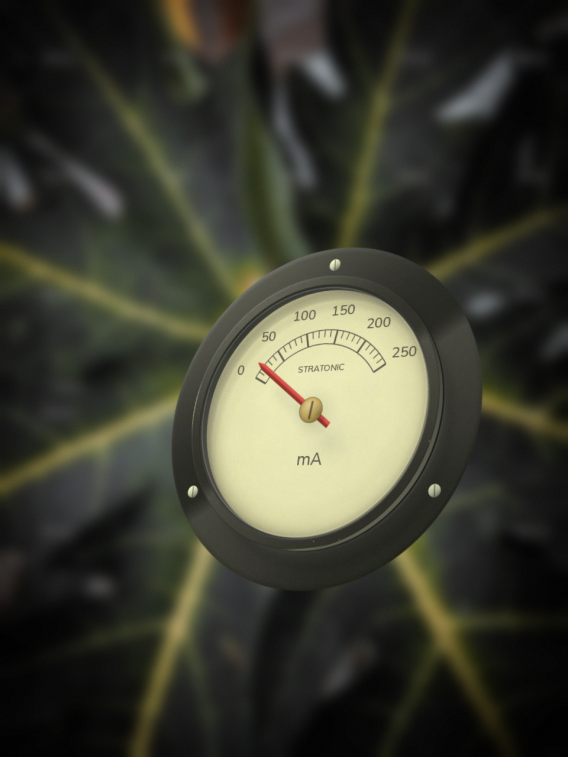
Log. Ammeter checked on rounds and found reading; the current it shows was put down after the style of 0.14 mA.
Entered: 20 mA
